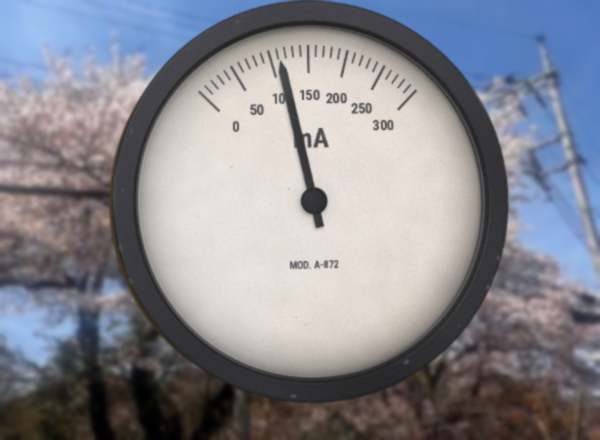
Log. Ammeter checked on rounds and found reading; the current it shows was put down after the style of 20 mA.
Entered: 110 mA
